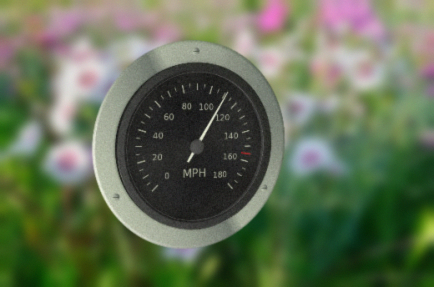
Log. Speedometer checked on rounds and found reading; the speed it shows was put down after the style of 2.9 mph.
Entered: 110 mph
